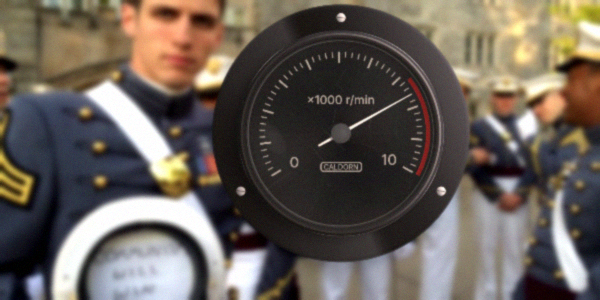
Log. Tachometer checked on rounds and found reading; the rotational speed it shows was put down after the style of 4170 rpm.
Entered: 7600 rpm
